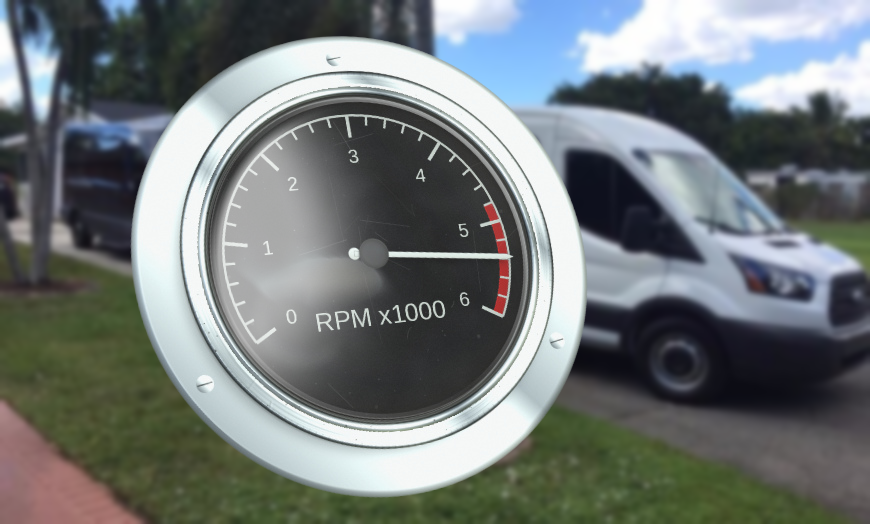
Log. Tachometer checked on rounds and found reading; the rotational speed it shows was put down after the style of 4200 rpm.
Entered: 5400 rpm
